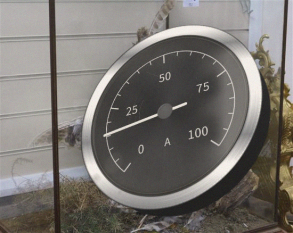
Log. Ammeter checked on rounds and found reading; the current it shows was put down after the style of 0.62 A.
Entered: 15 A
